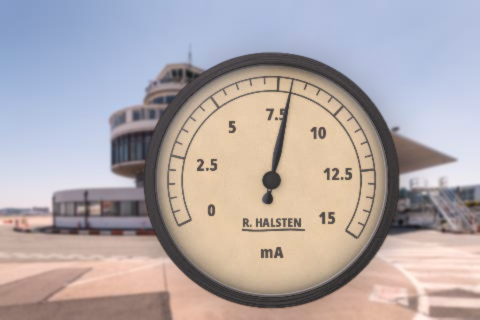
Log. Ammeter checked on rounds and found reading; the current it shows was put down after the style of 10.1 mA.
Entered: 8 mA
